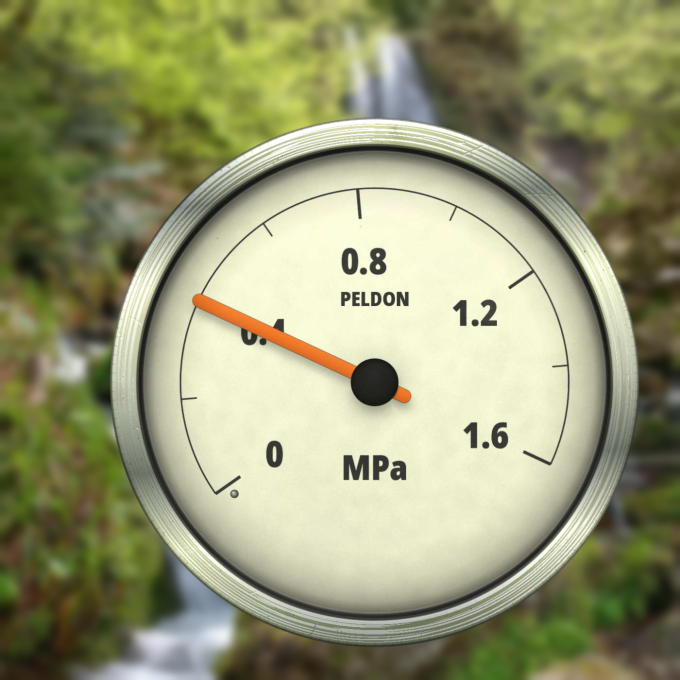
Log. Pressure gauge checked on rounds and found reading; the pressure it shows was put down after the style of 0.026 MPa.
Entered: 0.4 MPa
